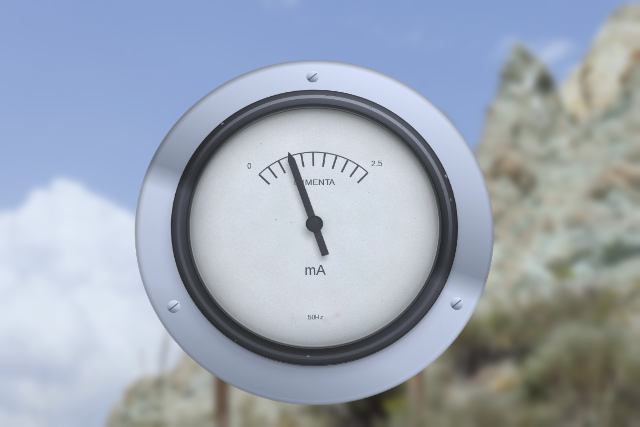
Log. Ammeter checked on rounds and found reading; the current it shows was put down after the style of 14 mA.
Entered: 0.75 mA
